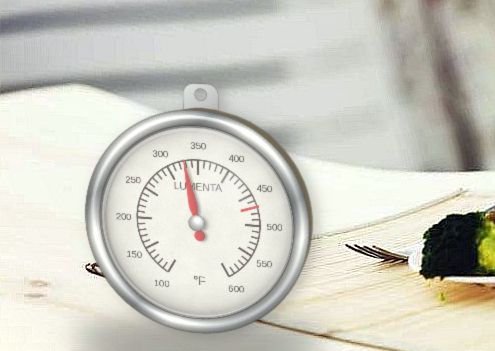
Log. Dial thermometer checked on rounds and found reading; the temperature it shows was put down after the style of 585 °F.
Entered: 330 °F
